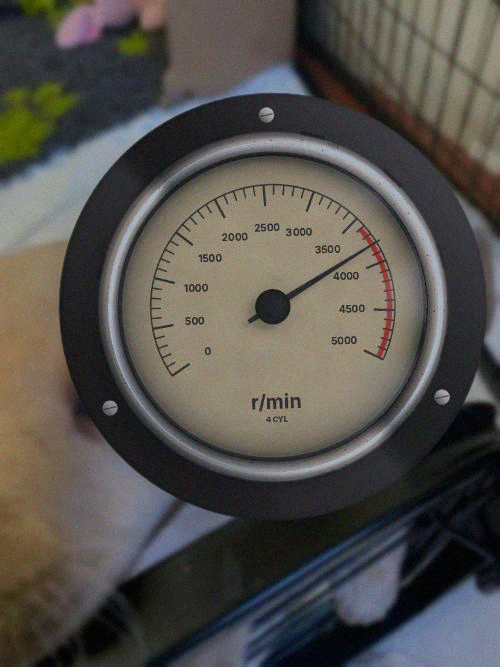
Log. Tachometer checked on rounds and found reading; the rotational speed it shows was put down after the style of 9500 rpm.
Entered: 3800 rpm
